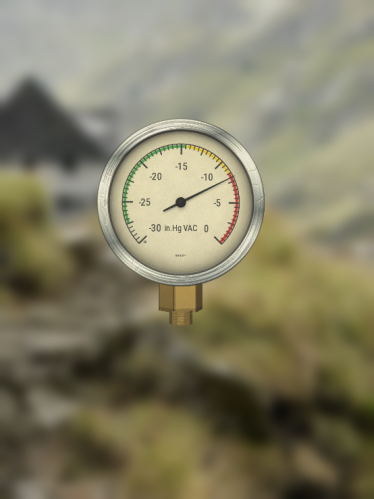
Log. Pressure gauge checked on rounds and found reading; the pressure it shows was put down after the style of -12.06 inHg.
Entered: -8 inHg
